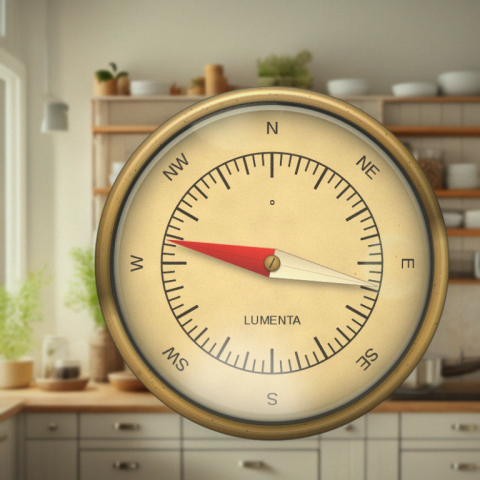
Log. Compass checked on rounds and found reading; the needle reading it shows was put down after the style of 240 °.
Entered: 282.5 °
